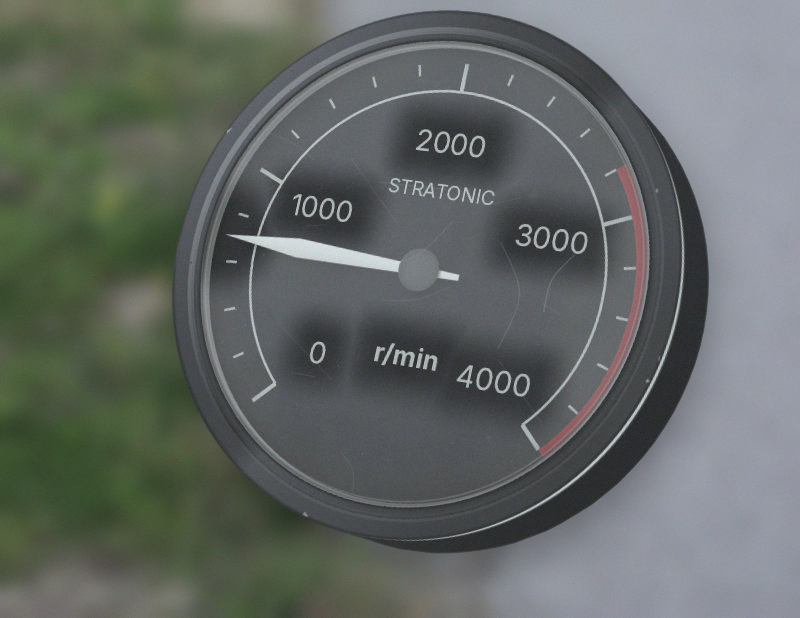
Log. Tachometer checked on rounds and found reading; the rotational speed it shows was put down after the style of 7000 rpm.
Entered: 700 rpm
